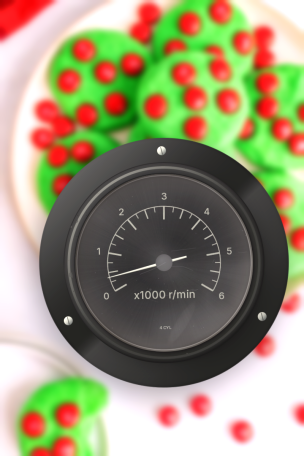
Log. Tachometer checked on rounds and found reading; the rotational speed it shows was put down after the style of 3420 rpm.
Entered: 375 rpm
